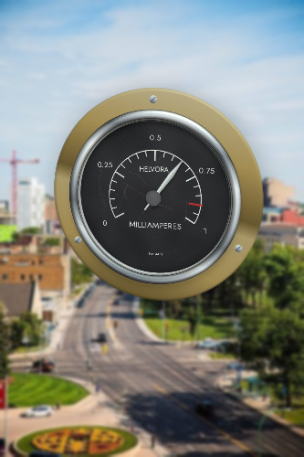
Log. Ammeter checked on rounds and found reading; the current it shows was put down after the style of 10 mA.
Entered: 0.65 mA
